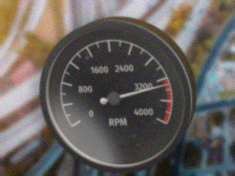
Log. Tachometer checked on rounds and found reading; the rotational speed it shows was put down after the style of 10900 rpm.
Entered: 3300 rpm
